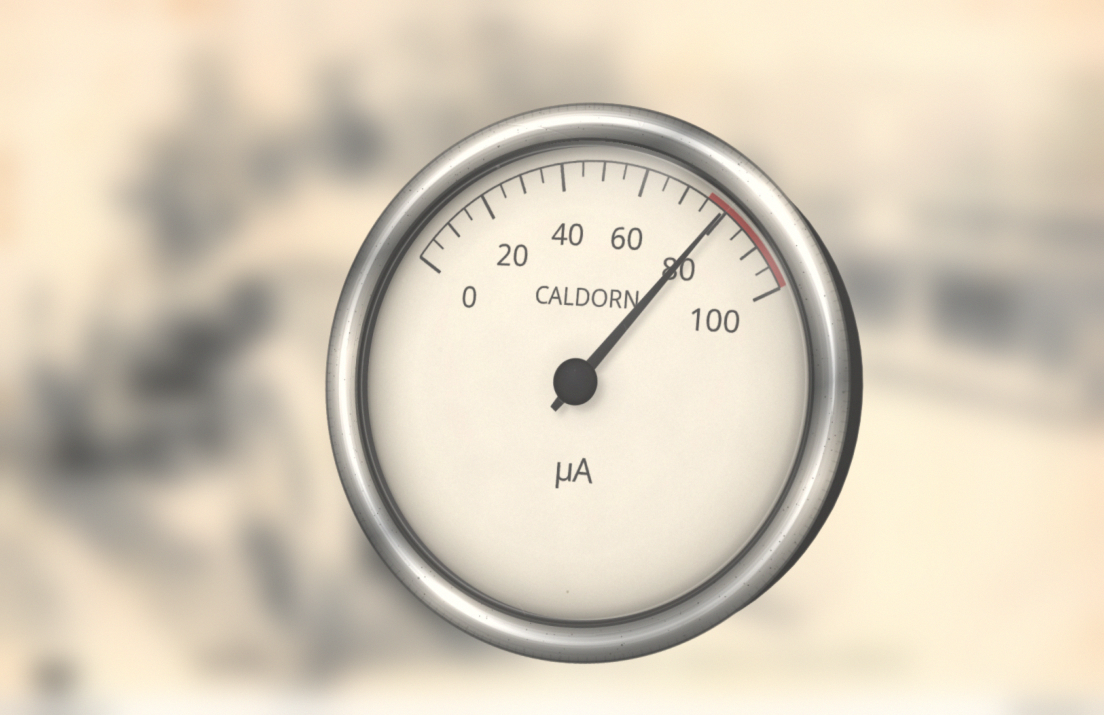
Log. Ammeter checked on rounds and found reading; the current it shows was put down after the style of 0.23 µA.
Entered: 80 µA
